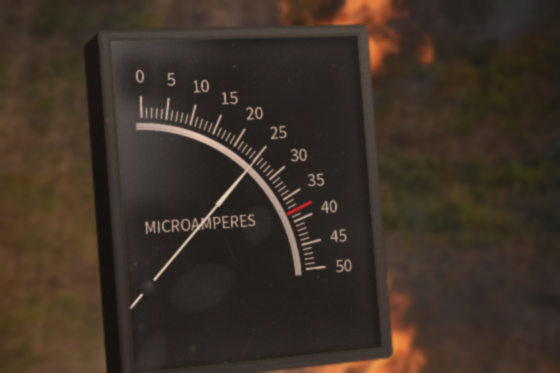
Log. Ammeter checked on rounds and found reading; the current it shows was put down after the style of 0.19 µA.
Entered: 25 µA
